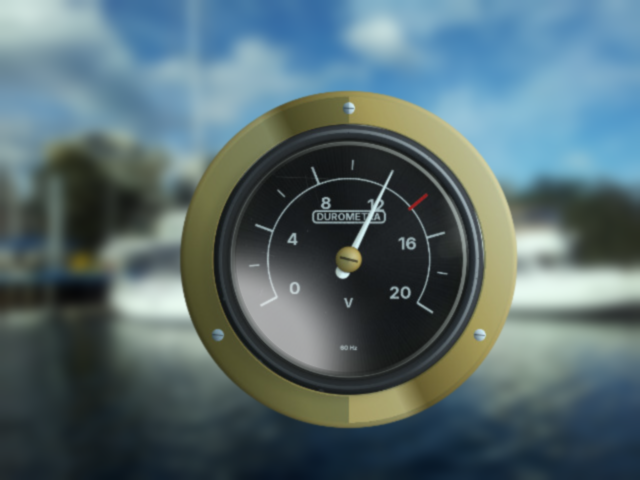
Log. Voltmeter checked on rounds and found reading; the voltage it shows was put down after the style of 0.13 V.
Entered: 12 V
